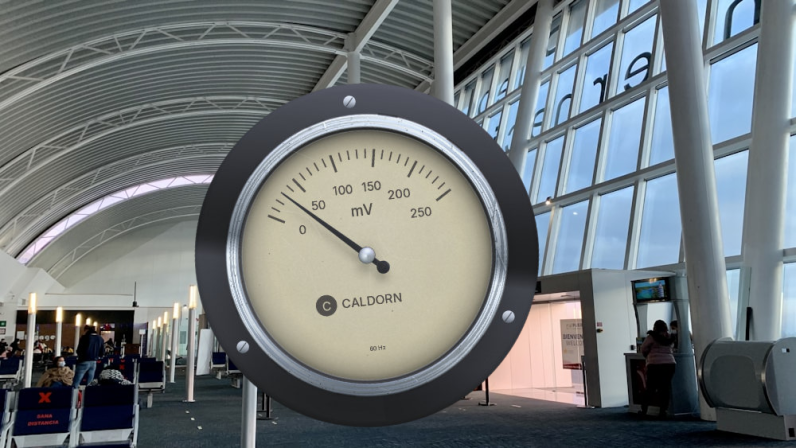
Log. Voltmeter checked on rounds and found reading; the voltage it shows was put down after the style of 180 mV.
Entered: 30 mV
